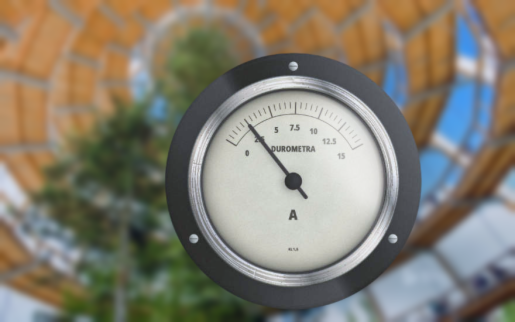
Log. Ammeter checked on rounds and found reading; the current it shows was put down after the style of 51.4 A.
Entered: 2.5 A
